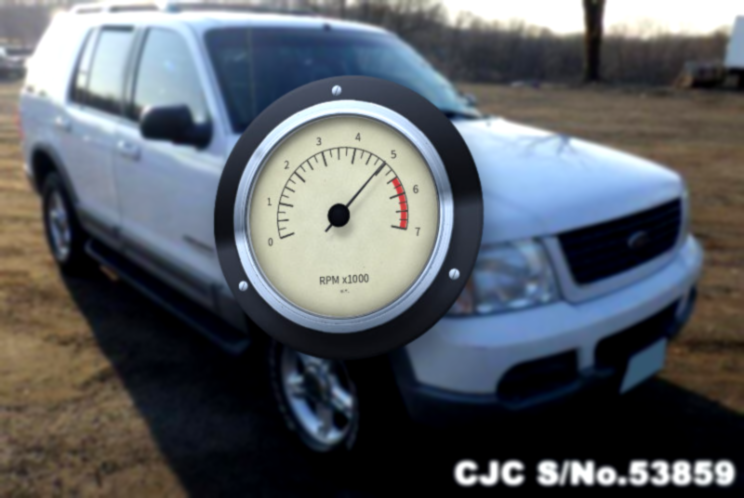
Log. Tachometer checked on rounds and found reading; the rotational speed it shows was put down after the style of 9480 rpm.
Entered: 5000 rpm
